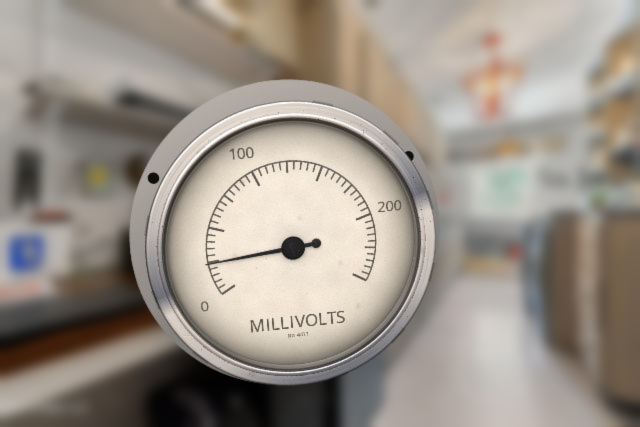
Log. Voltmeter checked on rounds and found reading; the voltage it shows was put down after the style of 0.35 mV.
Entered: 25 mV
